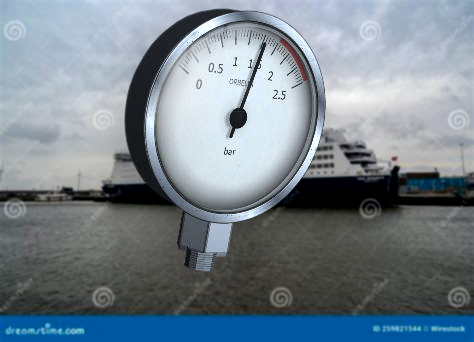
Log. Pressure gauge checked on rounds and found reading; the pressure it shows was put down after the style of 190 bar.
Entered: 1.5 bar
